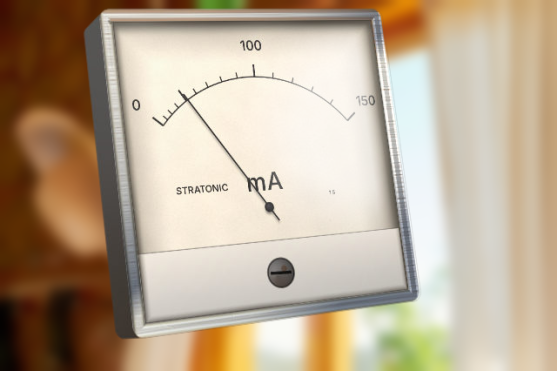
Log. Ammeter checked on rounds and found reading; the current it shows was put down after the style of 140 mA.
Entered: 50 mA
